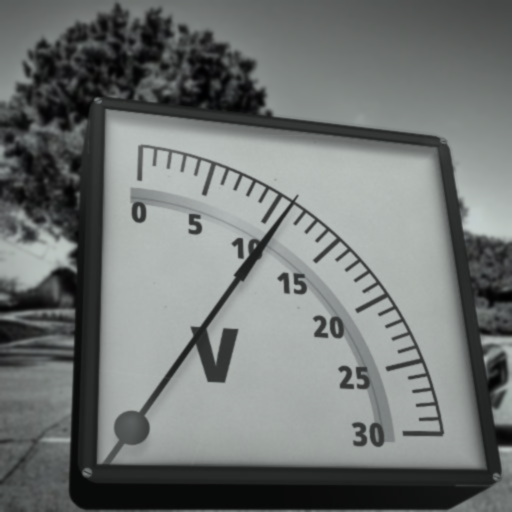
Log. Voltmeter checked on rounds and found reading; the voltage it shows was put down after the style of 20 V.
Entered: 11 V
